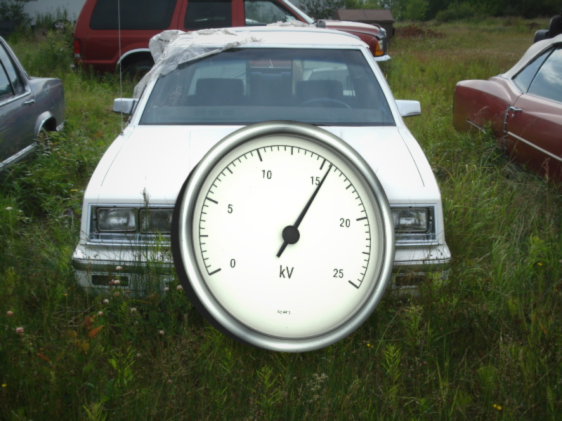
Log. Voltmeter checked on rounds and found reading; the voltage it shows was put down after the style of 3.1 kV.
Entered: 15.5 kV
